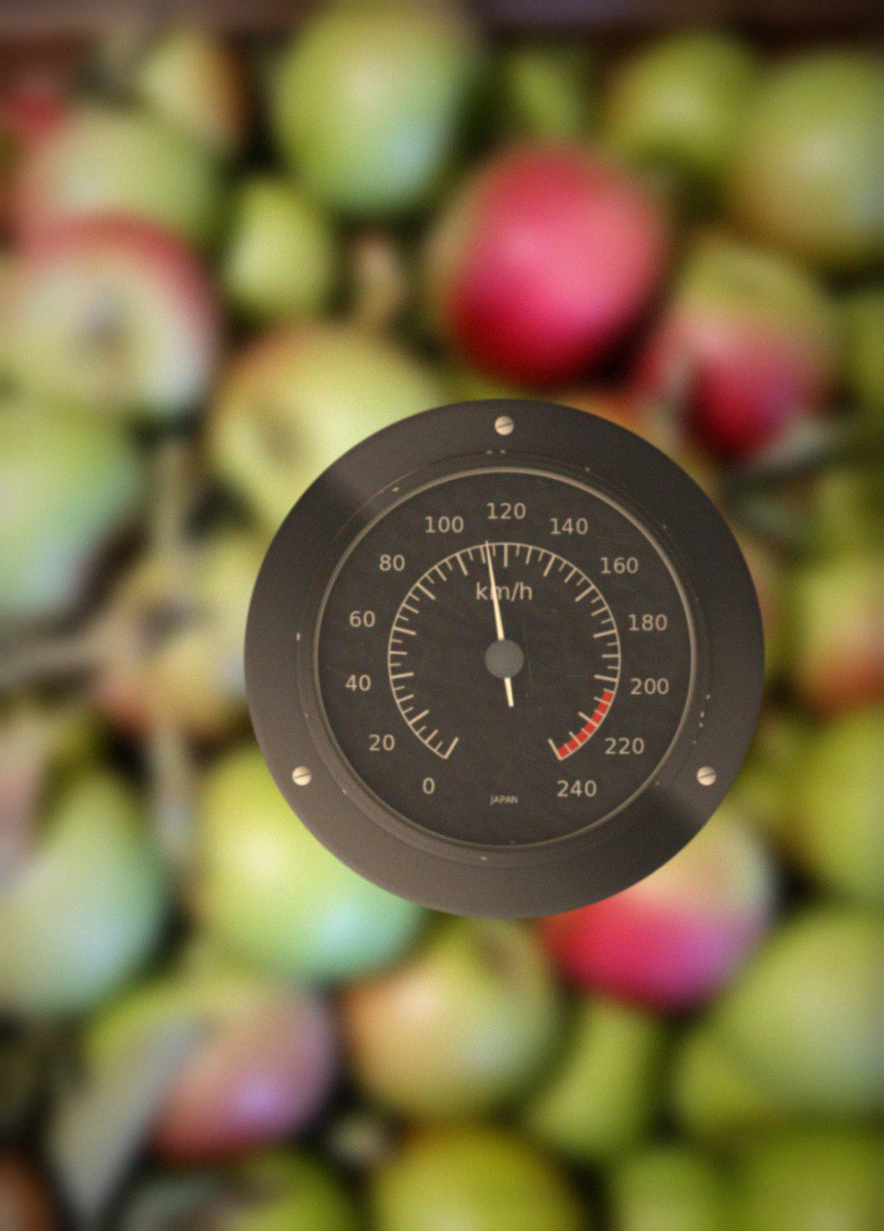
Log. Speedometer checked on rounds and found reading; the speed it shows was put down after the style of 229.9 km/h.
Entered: 112.5 km/h
